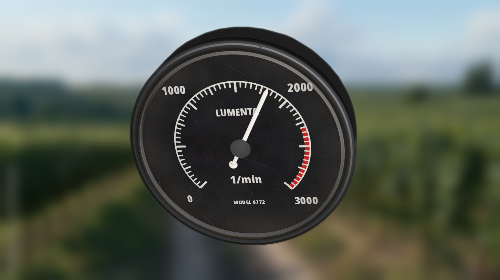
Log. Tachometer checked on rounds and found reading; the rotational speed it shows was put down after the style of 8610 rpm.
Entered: 1800 rpm
